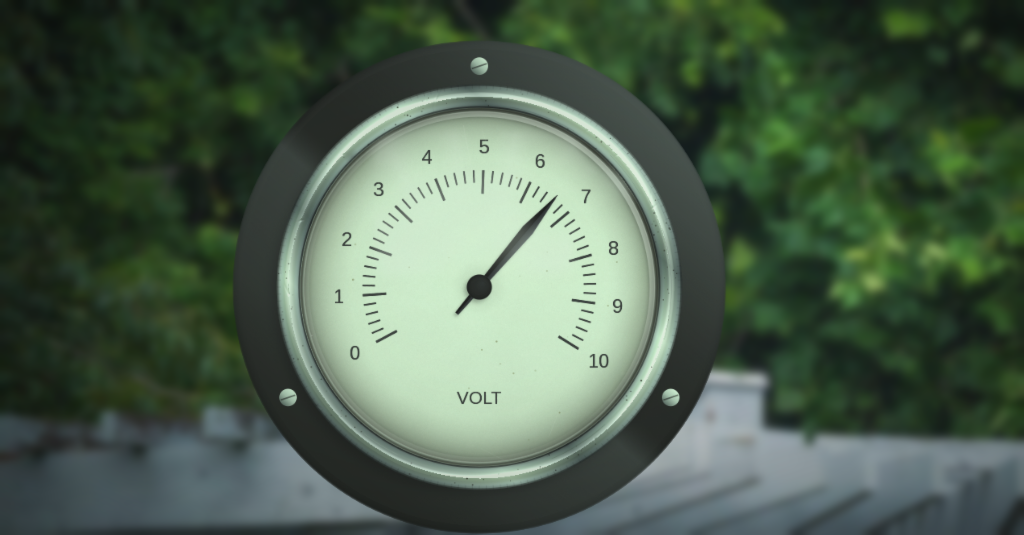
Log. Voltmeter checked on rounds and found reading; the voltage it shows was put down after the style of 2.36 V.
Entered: 6.6 V
